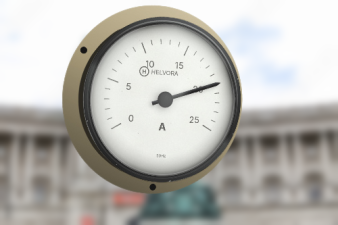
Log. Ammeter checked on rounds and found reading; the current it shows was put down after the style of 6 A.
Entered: 20 A
